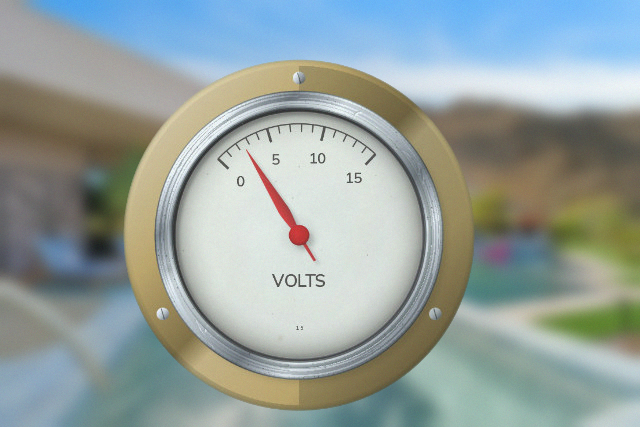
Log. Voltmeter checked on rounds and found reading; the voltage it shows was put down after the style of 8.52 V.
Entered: 2.5 V
